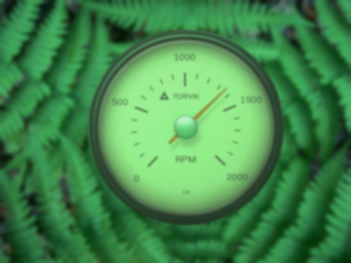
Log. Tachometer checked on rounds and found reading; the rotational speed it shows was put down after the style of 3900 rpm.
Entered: 1350 rpm
